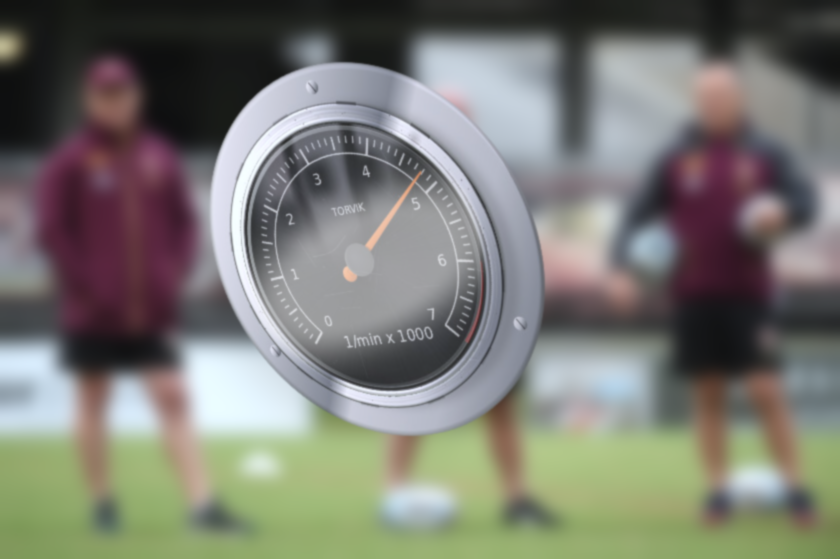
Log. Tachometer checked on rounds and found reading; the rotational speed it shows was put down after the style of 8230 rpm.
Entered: 4800 rpm
